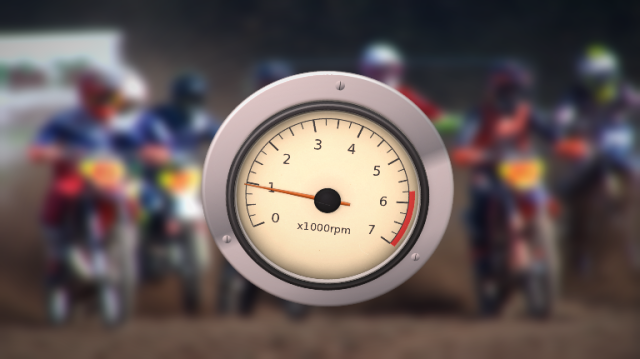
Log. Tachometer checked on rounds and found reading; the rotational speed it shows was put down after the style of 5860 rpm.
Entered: 1000 rpm
